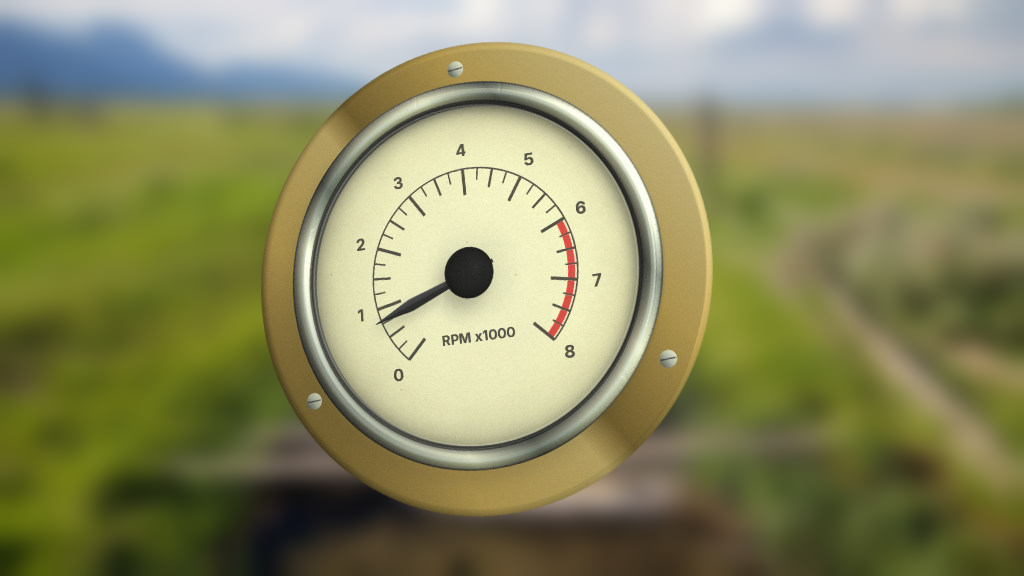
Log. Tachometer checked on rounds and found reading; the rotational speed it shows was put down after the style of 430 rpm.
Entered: 750 rpm
